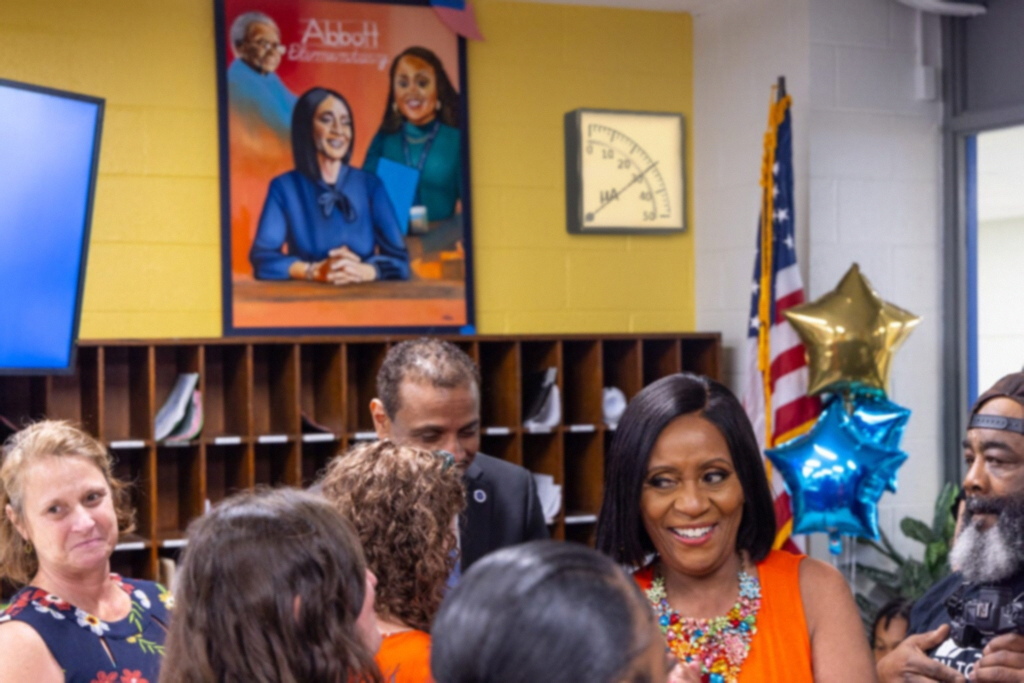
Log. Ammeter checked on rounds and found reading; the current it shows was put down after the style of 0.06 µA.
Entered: 30 µA
